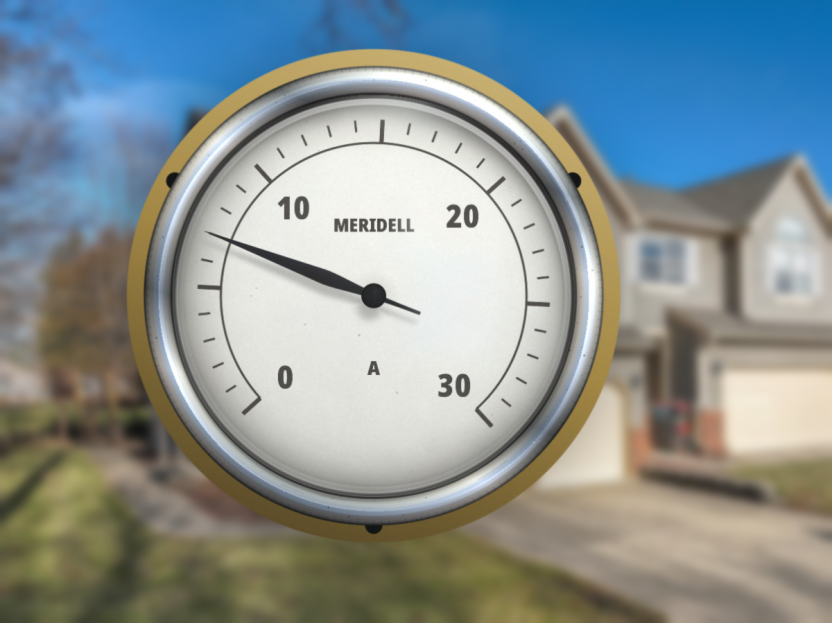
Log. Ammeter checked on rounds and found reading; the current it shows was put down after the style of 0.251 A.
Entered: 7 A
